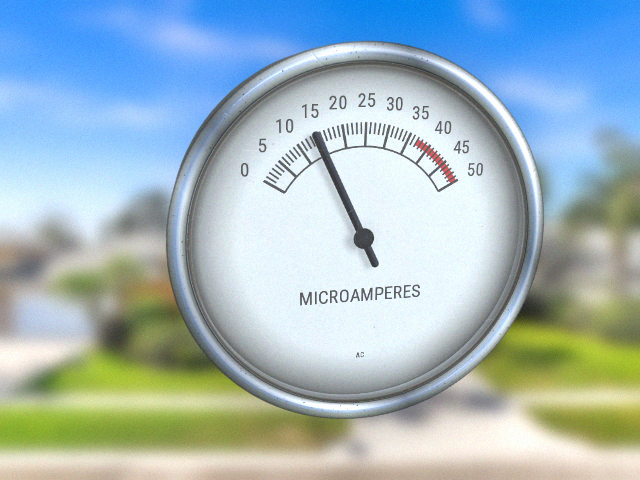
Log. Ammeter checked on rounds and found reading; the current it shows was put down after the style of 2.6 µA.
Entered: 14 µA
